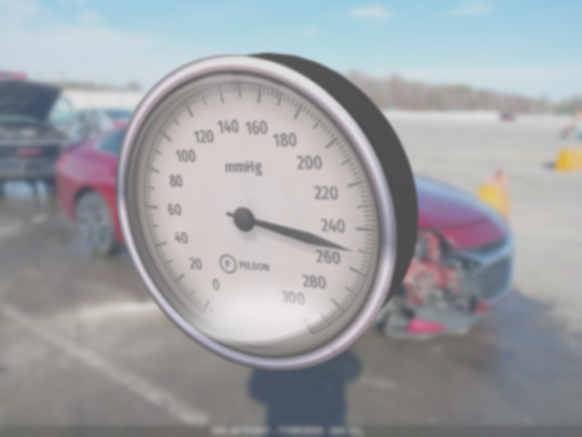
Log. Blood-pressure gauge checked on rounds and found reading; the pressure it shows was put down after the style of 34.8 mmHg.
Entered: 250 mmHg
